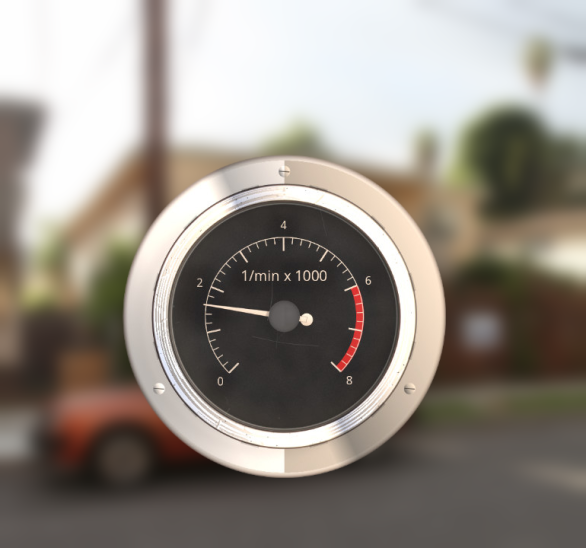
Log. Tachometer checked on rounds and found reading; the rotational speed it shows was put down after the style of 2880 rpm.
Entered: 1600 rpm
